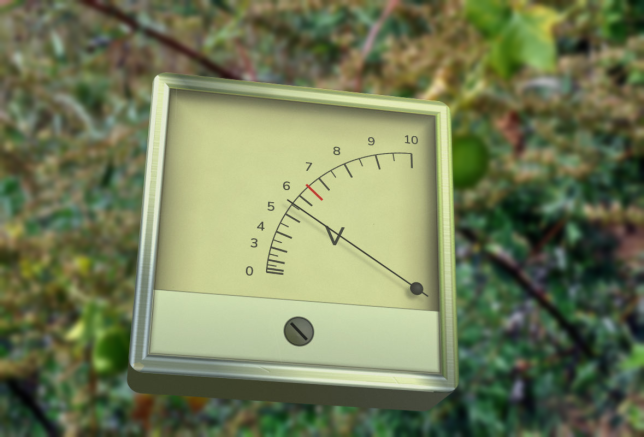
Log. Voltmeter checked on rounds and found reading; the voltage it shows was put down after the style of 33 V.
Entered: 5.5 V
